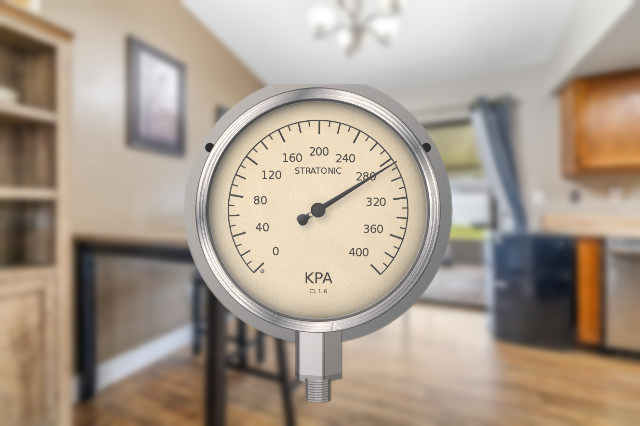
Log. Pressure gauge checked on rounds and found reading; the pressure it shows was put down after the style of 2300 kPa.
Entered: 285 kPa
